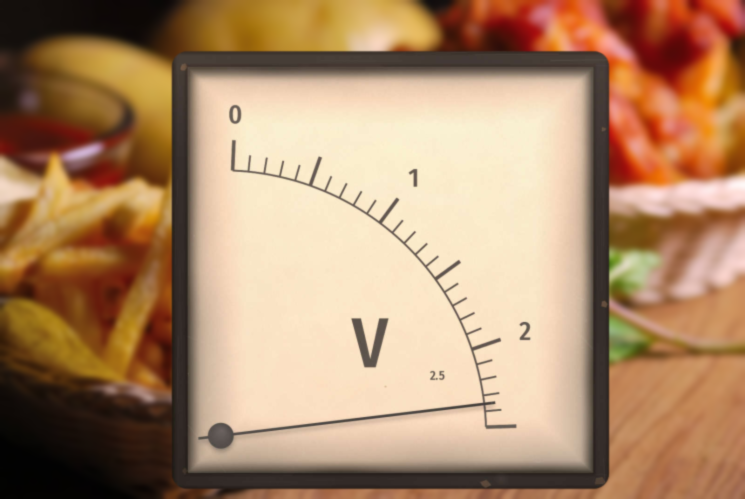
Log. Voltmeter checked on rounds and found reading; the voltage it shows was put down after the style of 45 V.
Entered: 2.35 V
